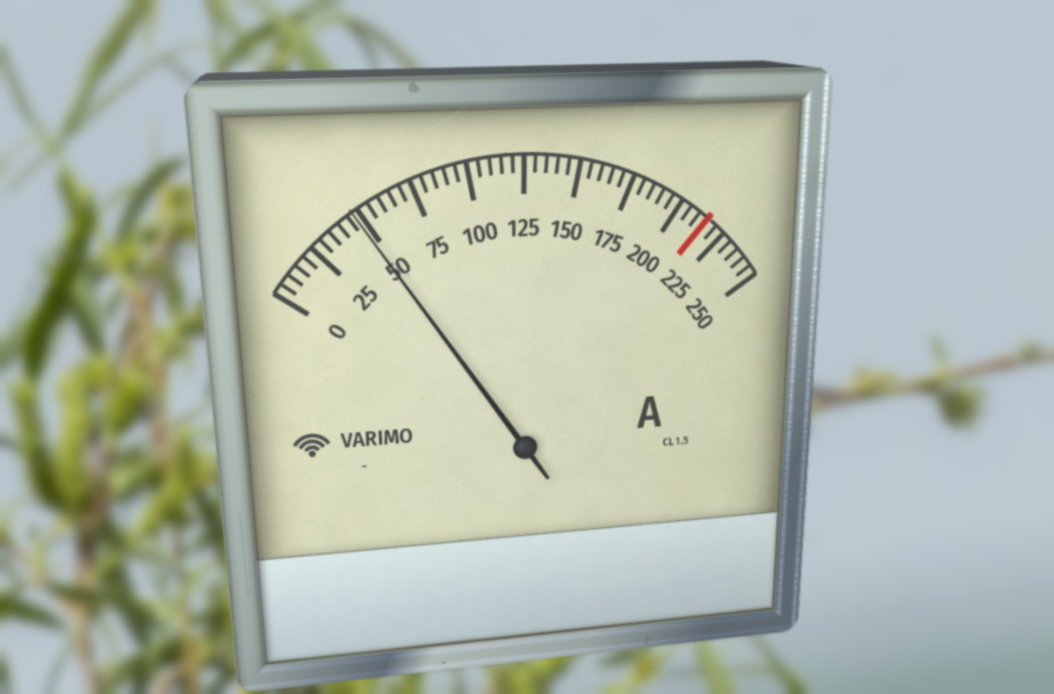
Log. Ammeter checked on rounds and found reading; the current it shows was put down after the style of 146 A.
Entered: 47.5 A
